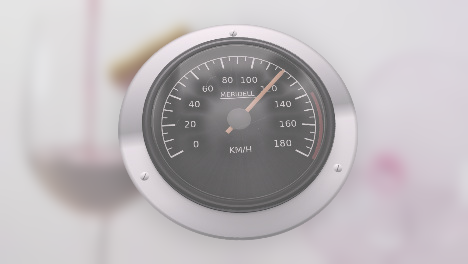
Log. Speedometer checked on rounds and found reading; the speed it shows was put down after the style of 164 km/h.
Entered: 120 km/h
